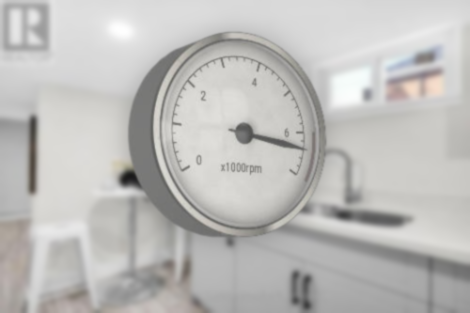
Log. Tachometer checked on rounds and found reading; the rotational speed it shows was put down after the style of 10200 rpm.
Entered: 6400 rpm
